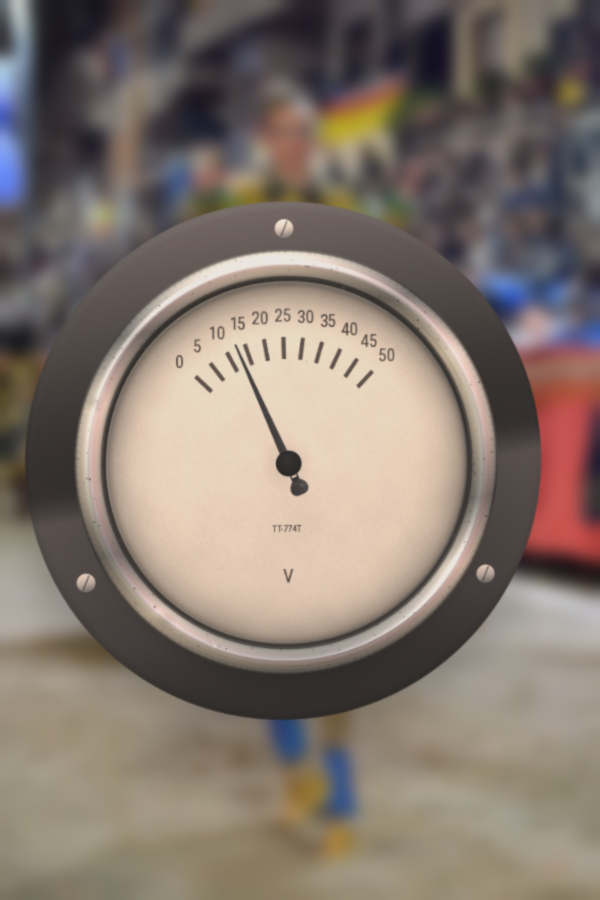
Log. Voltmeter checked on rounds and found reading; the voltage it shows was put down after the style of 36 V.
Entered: 12.5 V
